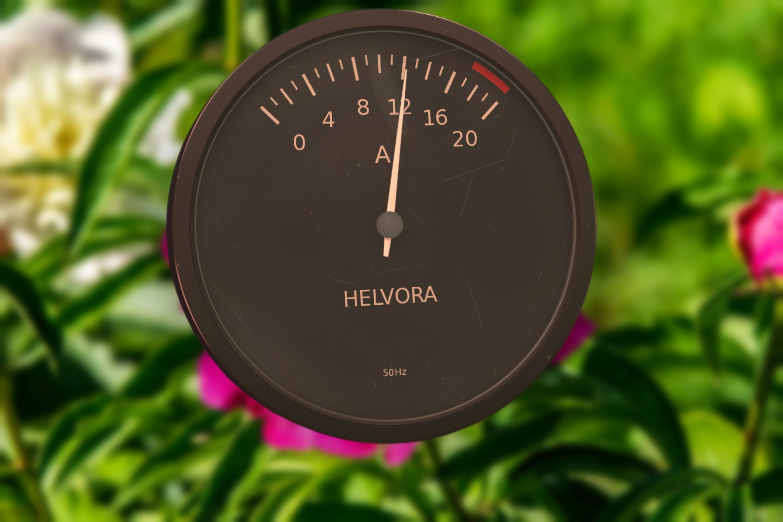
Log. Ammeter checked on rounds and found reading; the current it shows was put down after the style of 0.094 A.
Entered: 12 A
